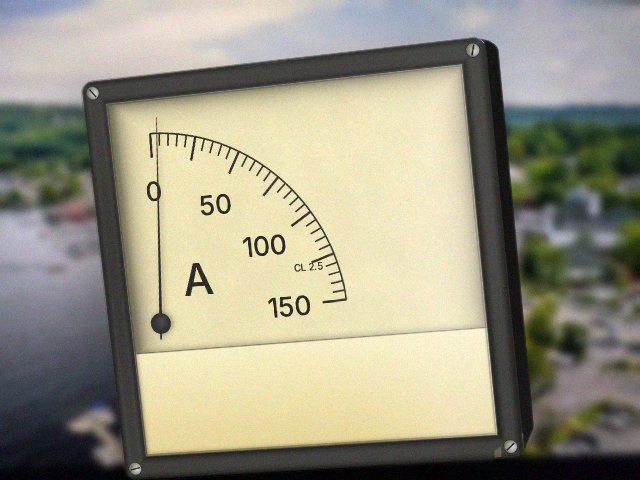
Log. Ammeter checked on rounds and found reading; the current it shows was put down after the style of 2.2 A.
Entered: 5 A
